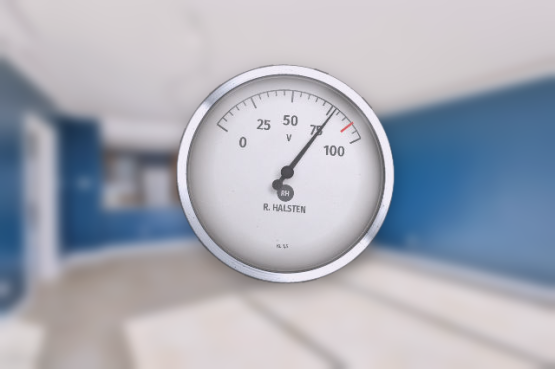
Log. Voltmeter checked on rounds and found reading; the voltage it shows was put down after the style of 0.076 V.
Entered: 77.5 V
